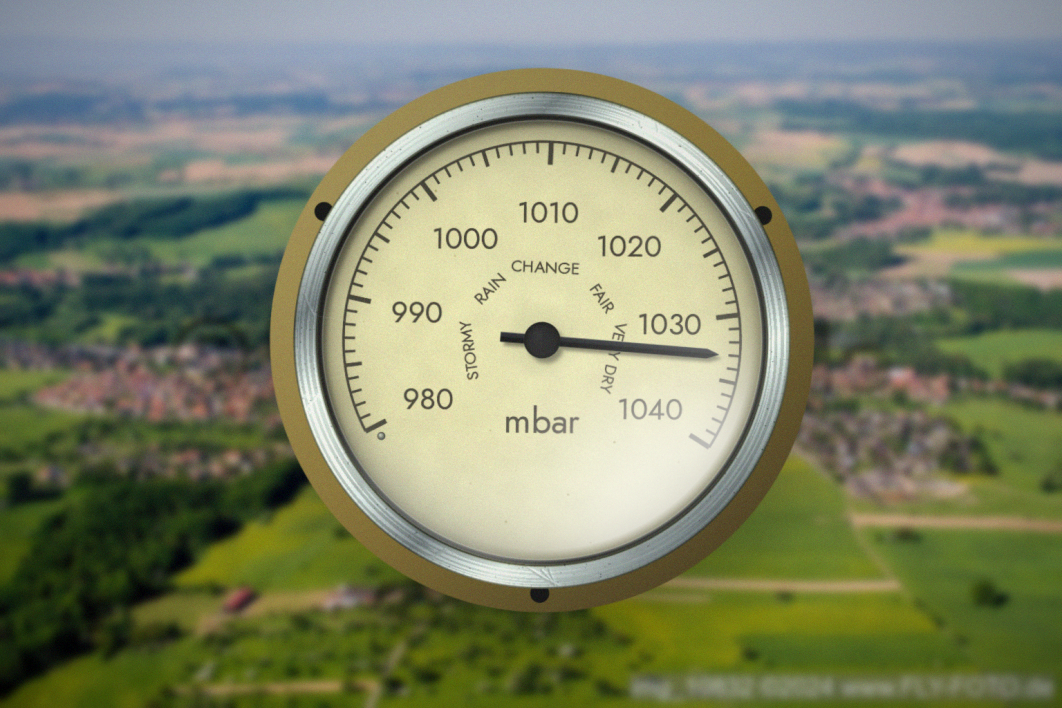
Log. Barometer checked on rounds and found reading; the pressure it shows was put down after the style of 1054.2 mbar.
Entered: 1033 mbar
